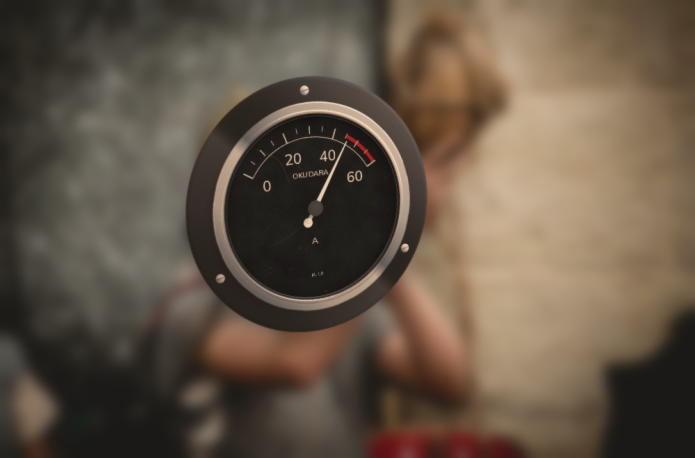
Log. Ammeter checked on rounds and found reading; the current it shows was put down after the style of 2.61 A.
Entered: 45 A
